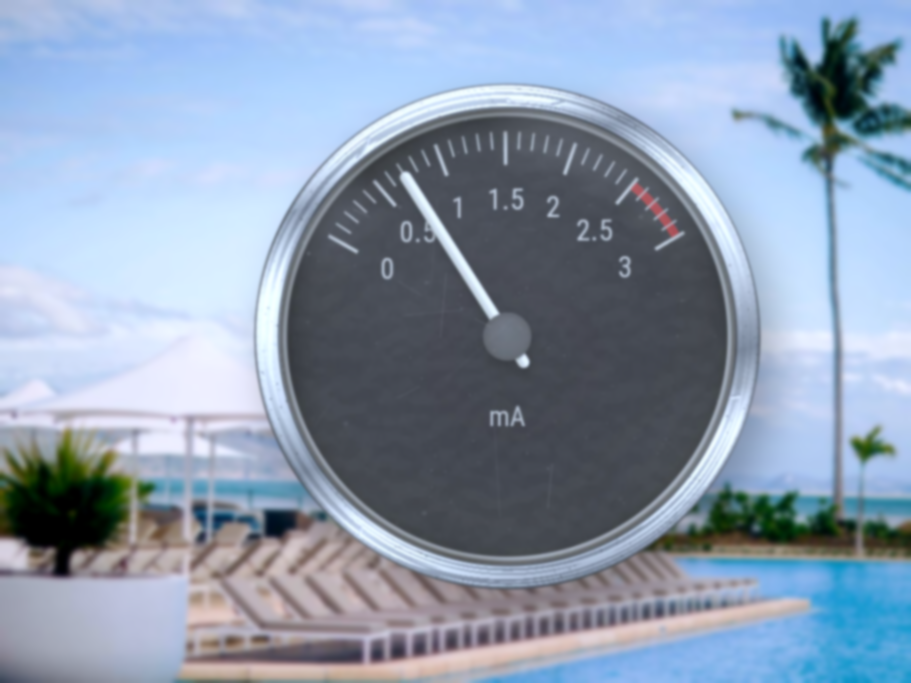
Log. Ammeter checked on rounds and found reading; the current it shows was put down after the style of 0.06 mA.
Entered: 0.7 mA
